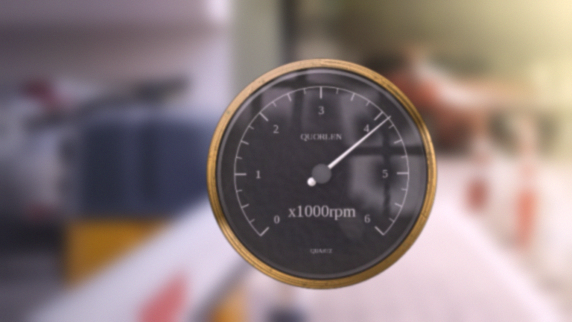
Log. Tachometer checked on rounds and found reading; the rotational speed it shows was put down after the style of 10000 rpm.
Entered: 4125 rpm
